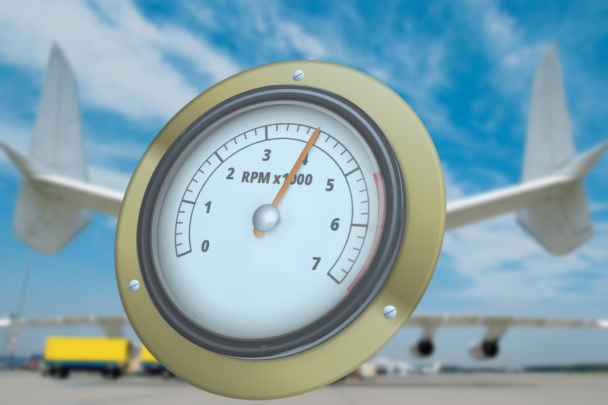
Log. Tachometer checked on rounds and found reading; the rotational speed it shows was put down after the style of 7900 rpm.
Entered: 4000 rpm
